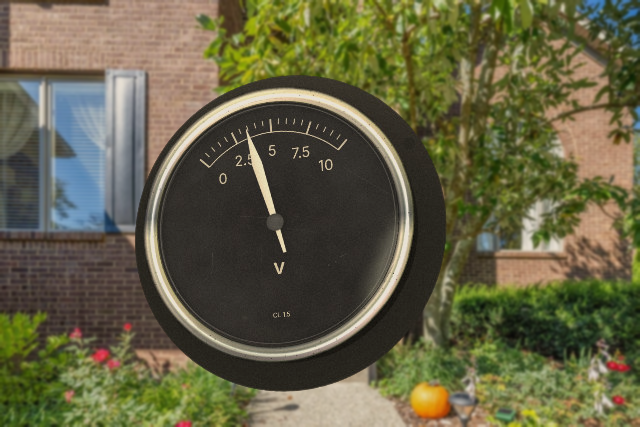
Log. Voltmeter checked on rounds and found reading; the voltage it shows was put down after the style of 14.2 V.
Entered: 3.5 V
